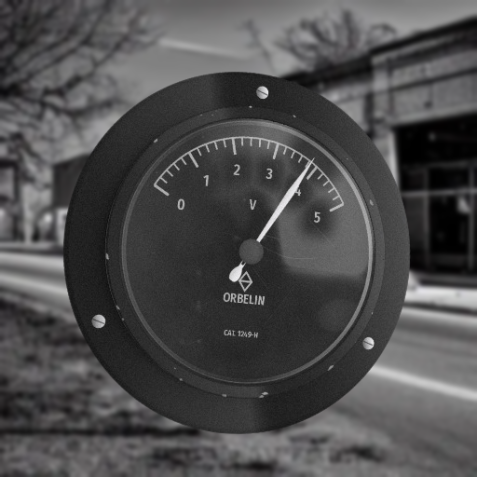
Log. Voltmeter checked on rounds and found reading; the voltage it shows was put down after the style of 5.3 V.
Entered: 3.8 V
